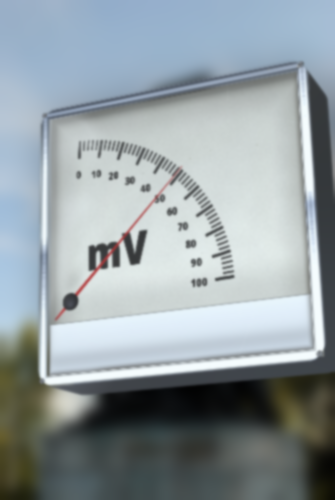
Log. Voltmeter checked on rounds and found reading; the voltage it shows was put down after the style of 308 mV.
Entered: 50 mV
